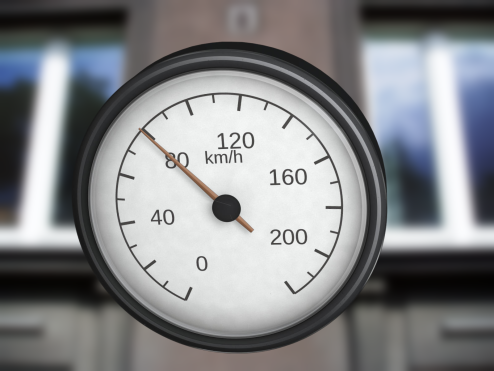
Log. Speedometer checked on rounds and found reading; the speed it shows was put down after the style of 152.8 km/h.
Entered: 80 km/h
